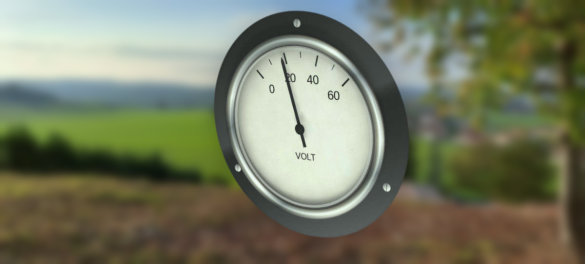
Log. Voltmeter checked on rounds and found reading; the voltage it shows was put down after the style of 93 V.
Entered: 20 V
